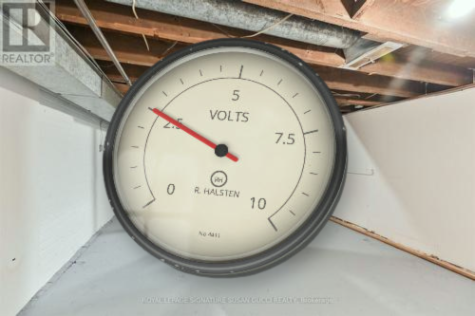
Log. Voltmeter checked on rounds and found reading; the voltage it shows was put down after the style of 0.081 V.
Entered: 2.5 V
